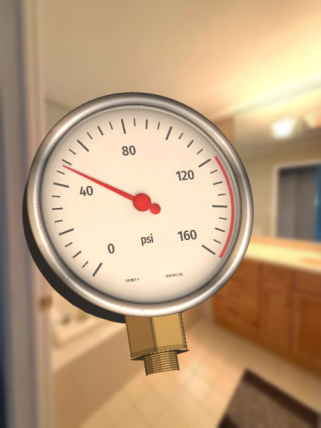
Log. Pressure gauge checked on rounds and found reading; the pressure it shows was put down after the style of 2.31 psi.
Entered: 47.5 psi
